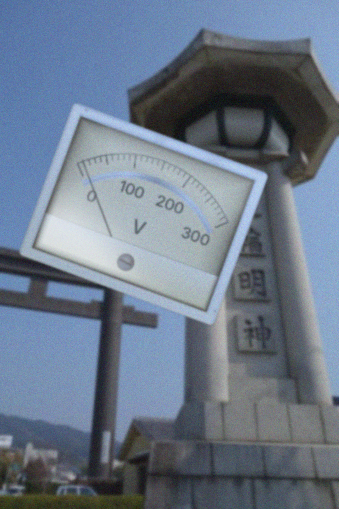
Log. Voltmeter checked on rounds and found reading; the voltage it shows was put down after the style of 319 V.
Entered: 10 V
